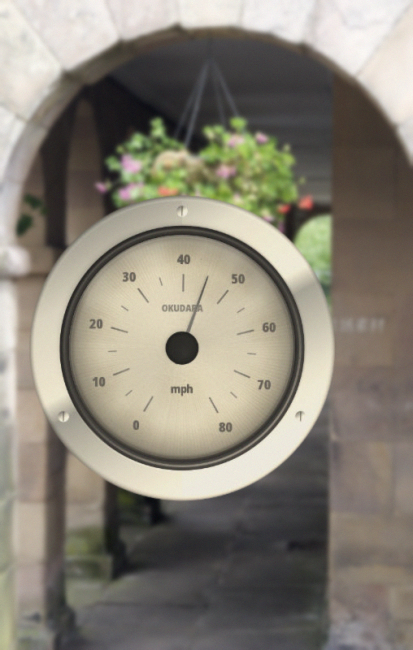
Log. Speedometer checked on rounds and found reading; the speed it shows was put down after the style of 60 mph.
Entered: 45 mph
